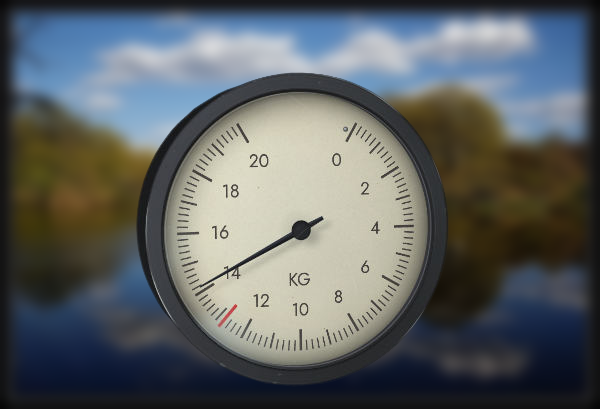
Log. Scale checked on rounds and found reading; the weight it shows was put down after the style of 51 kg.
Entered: 14.2 kg
